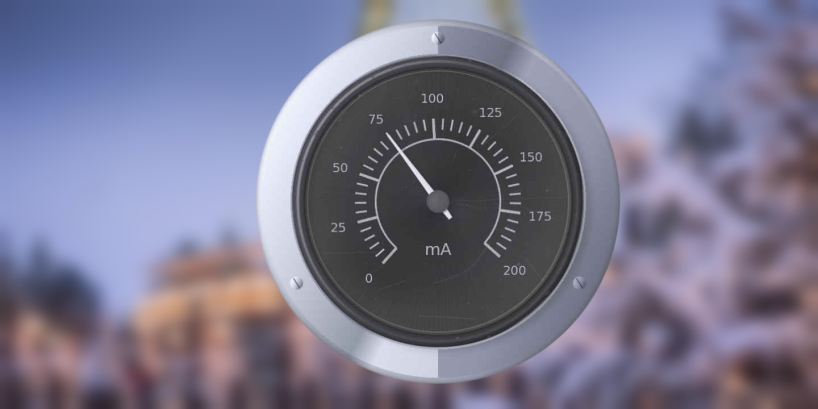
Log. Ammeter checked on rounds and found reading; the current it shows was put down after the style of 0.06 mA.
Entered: 75 mA
